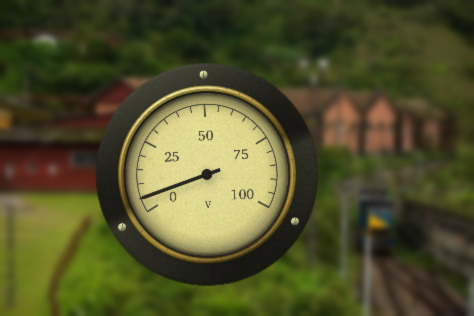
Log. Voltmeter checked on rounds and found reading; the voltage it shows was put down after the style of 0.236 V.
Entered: 5 V
